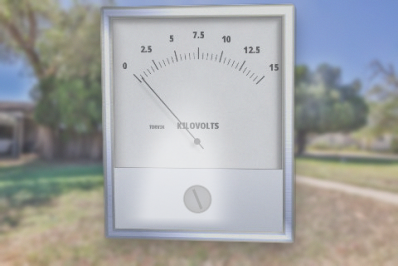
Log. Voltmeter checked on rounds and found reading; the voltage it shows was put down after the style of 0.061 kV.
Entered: 0.5 kV
